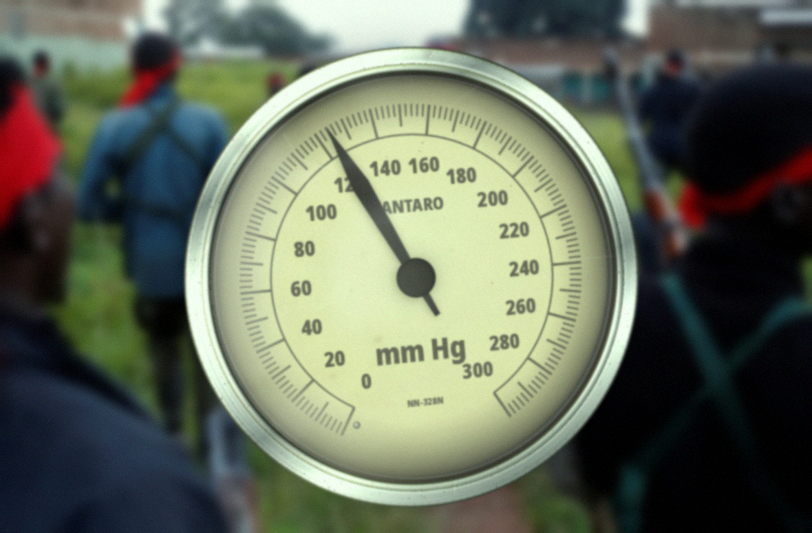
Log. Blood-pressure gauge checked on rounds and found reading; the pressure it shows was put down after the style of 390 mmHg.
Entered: 124 mmHg
